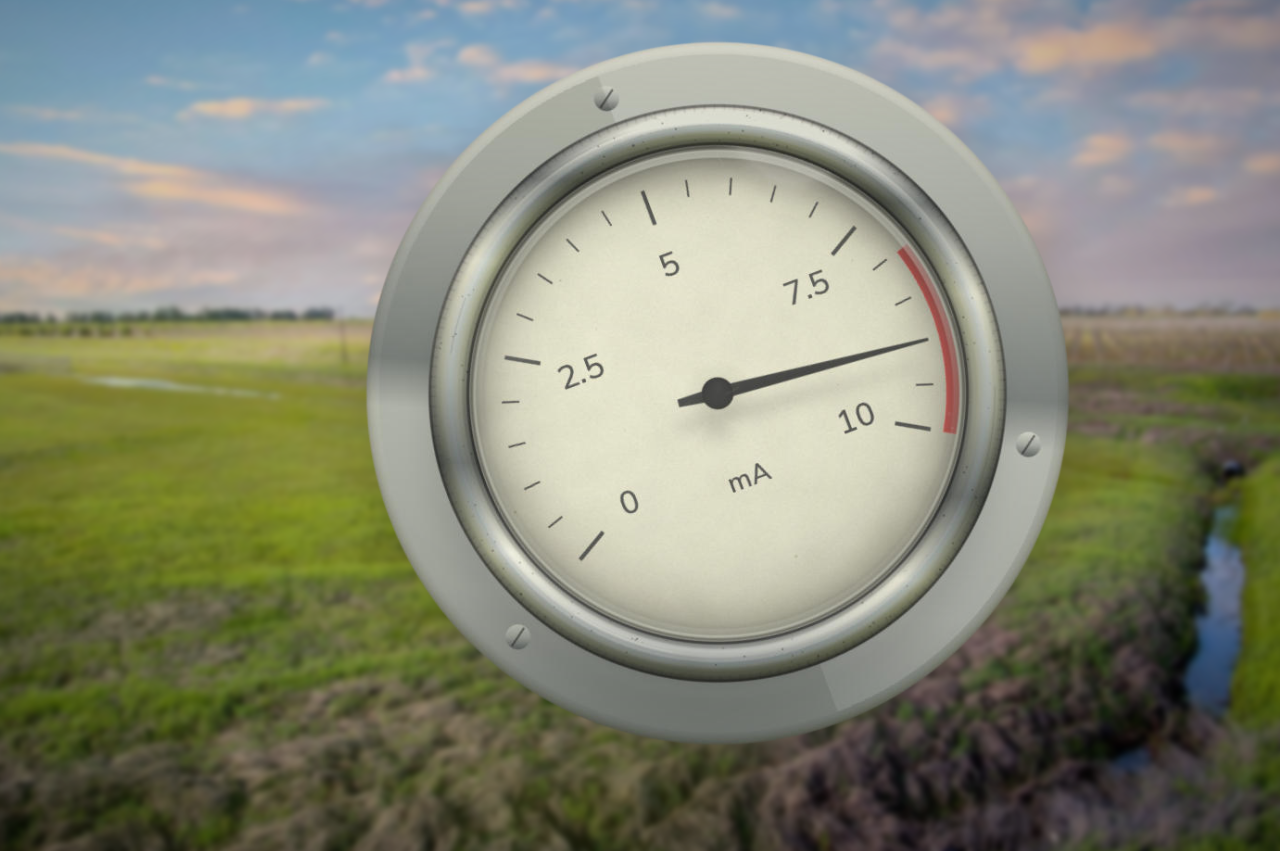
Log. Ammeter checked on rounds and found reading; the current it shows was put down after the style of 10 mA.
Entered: 9 mA
